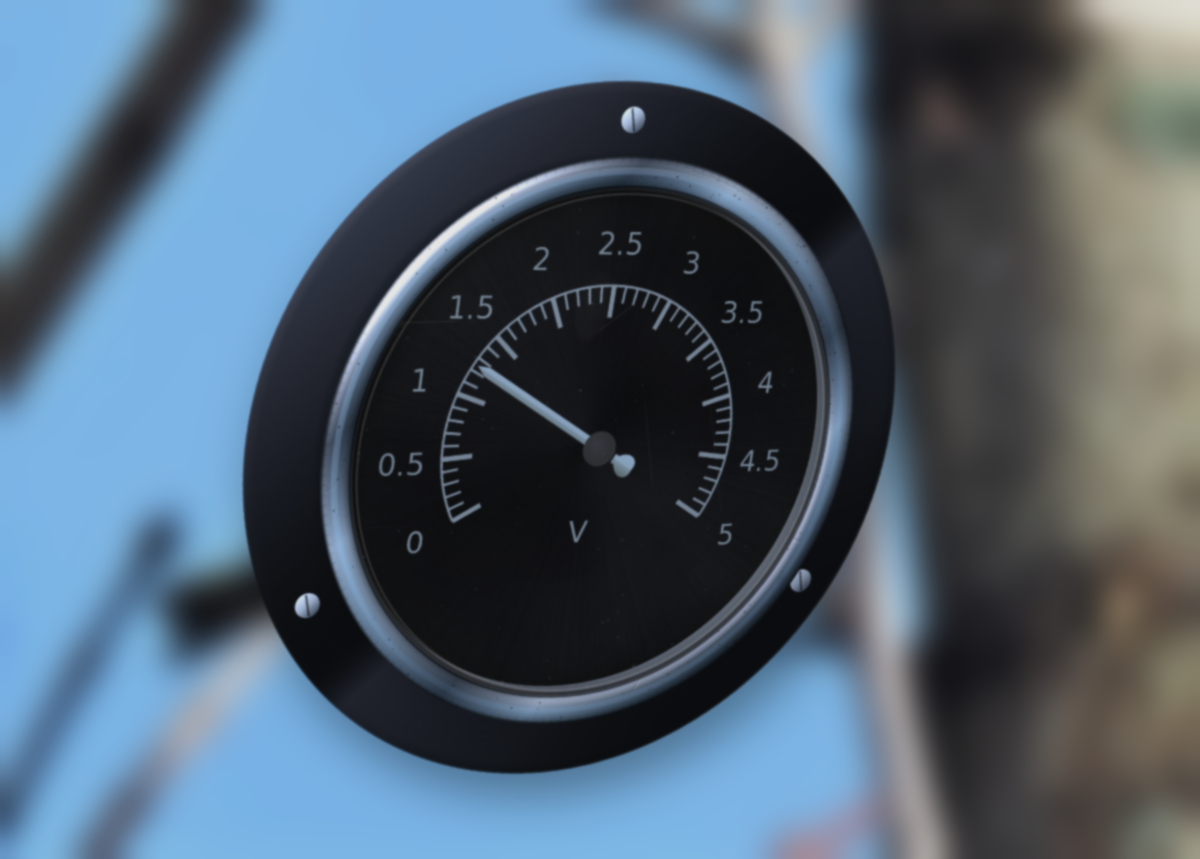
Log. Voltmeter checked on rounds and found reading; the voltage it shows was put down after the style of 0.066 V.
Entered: 1.25 V
